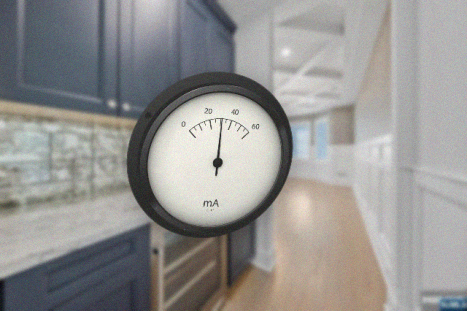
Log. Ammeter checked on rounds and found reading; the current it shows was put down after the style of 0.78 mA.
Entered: 30 mA
